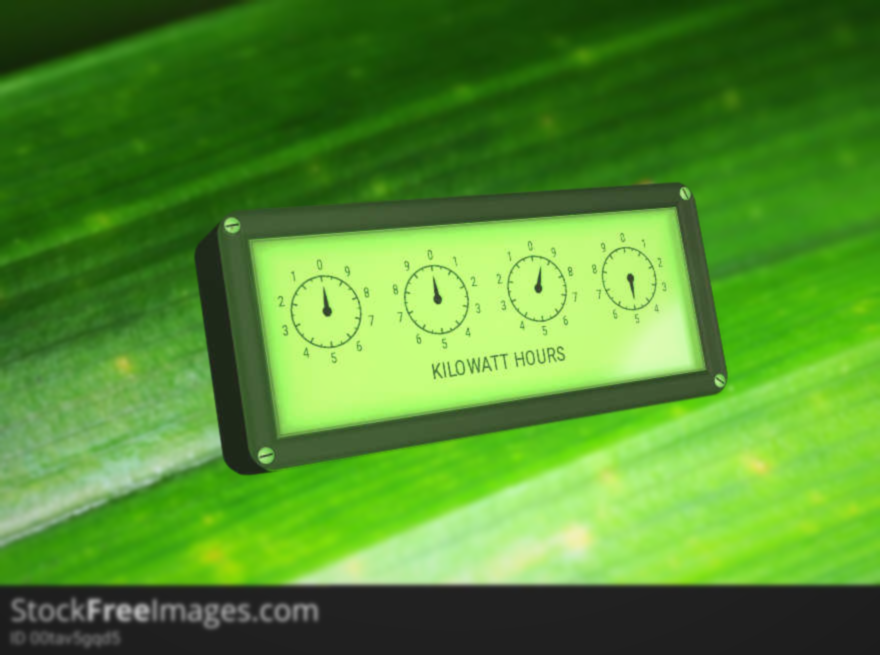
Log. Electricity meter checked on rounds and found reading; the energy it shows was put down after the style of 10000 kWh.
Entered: 9995 kWh
